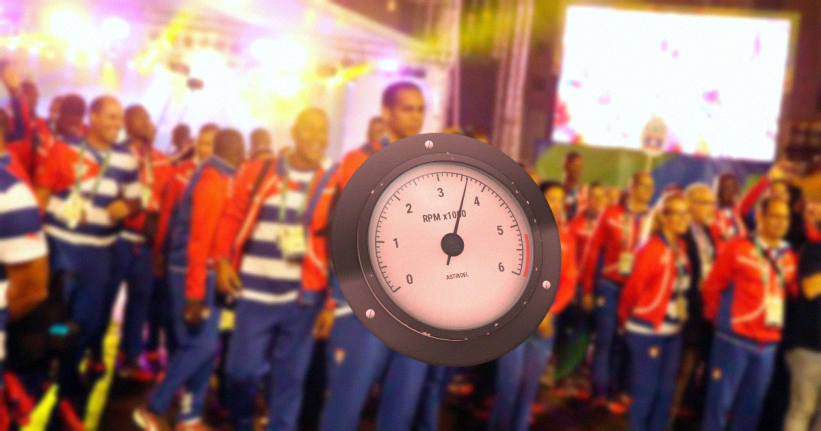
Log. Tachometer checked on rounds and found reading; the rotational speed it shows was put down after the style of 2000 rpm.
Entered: 3600 rpm
